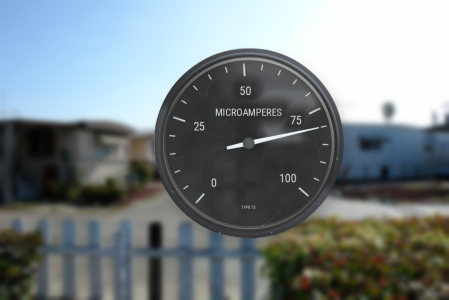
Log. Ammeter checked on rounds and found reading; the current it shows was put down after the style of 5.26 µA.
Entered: 80 µA
